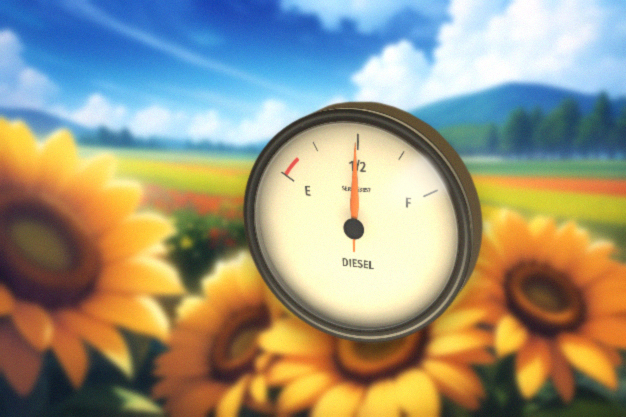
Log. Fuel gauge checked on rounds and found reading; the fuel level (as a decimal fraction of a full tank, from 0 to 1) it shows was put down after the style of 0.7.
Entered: 0.5
